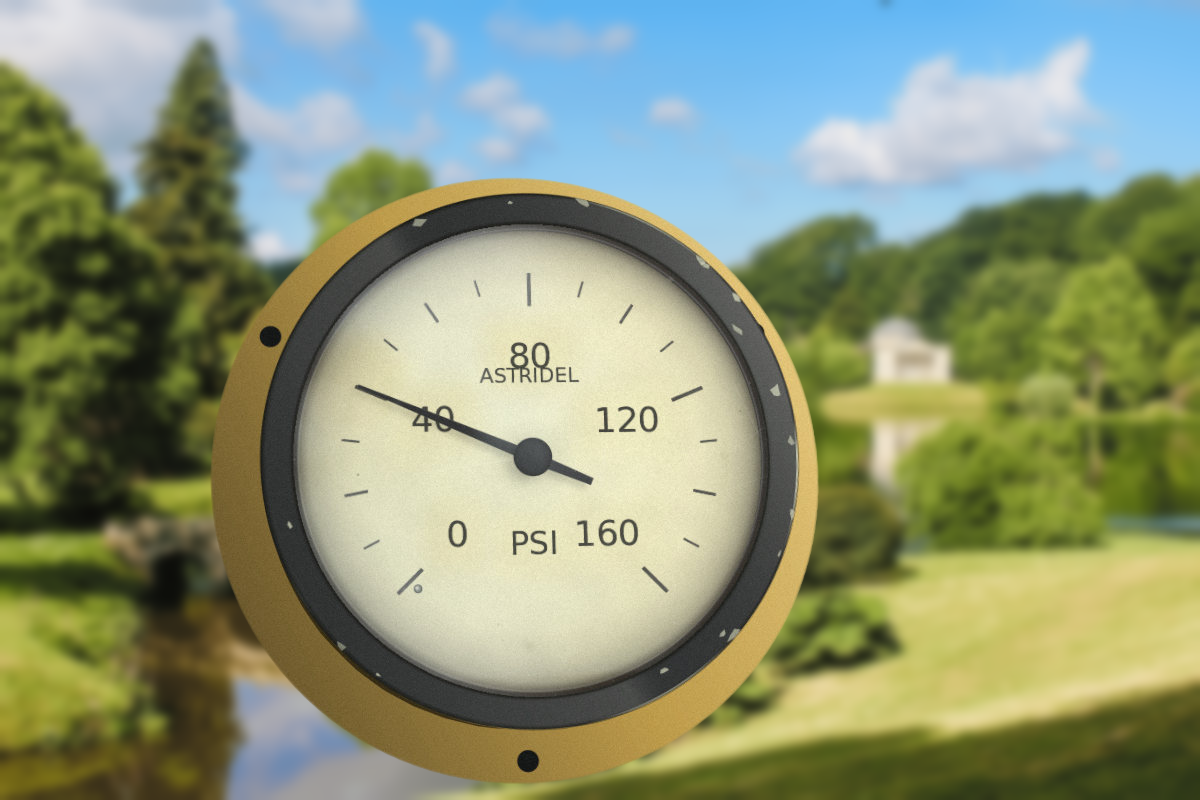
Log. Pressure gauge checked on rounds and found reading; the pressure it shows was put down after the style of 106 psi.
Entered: 40 psi
